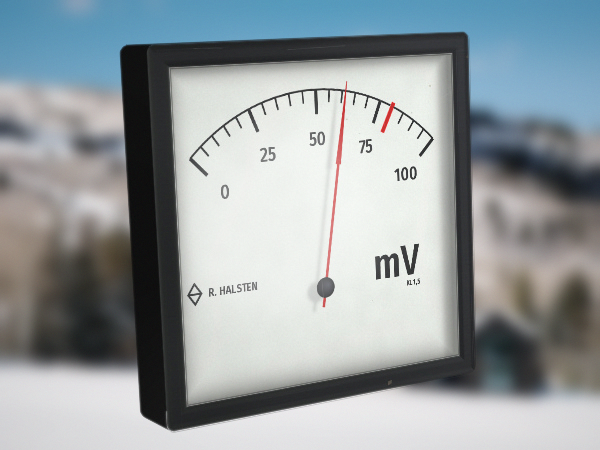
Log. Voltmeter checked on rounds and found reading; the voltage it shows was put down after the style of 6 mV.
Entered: 60 mV
